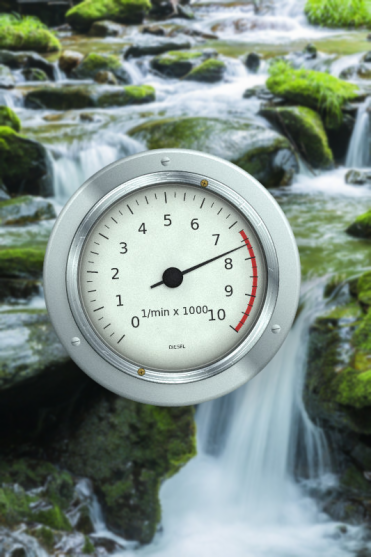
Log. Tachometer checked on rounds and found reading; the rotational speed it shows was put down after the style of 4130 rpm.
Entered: 7625 rpm
